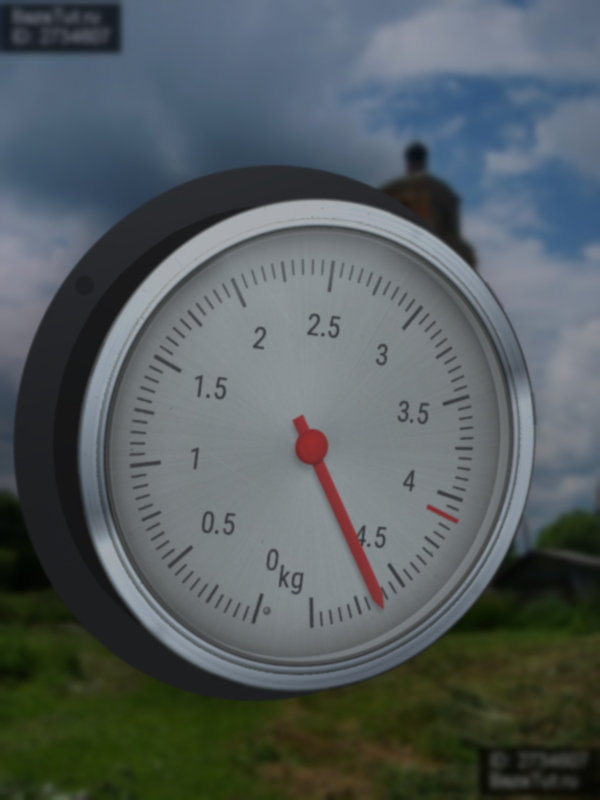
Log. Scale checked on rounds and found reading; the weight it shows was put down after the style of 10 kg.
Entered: 4.65 kg
